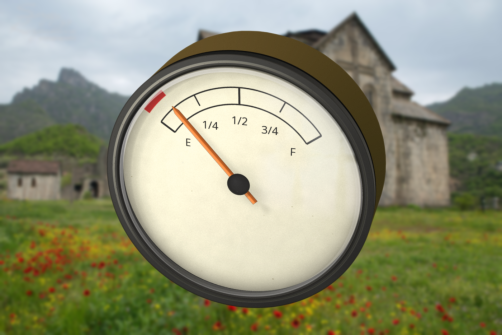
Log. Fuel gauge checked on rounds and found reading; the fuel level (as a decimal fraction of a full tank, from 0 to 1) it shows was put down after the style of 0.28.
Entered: 0.125
